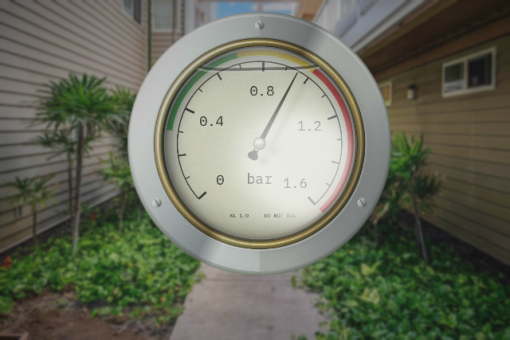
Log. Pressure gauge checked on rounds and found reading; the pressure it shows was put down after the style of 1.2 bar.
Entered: 0.95 bar
